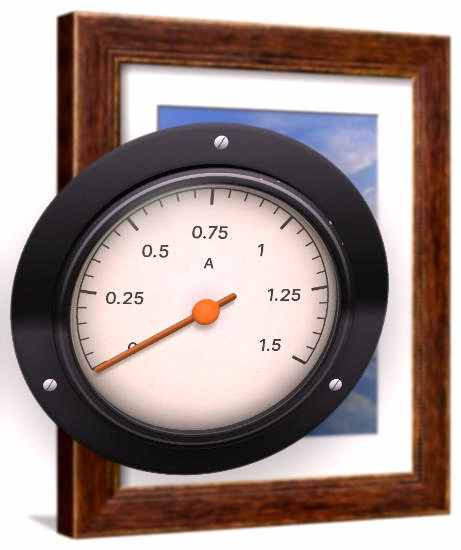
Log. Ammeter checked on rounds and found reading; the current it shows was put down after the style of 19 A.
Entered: 0 A
